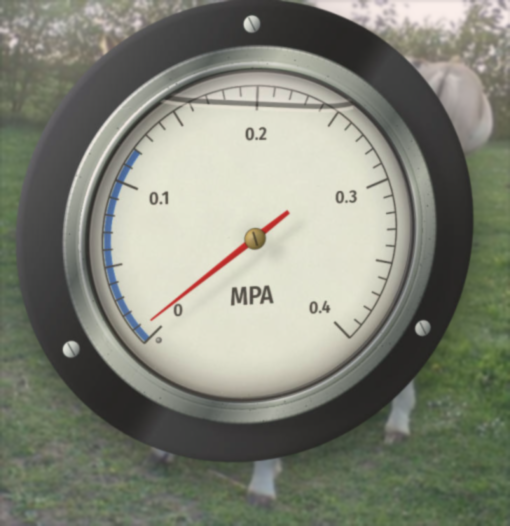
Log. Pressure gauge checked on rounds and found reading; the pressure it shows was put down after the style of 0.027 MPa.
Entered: 0.01 MPa
